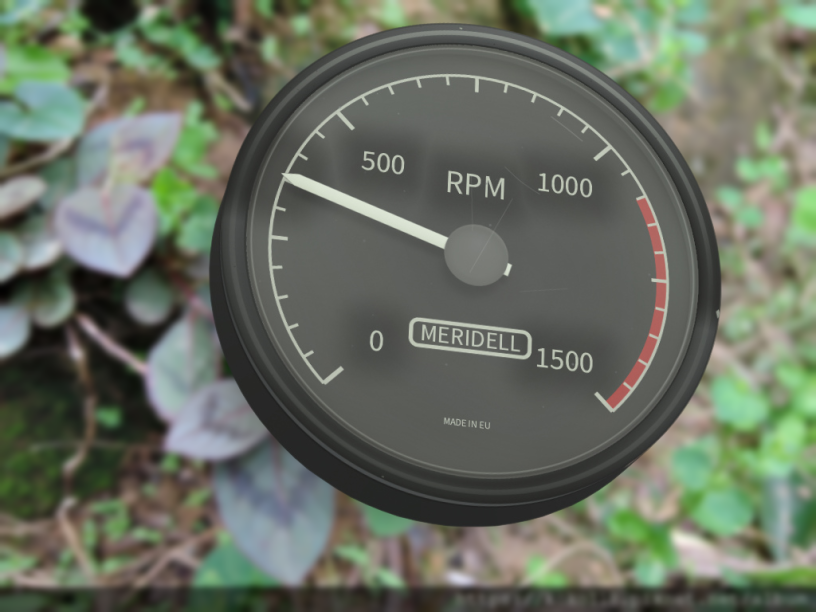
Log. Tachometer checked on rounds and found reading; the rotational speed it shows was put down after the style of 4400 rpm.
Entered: 350 rpm
